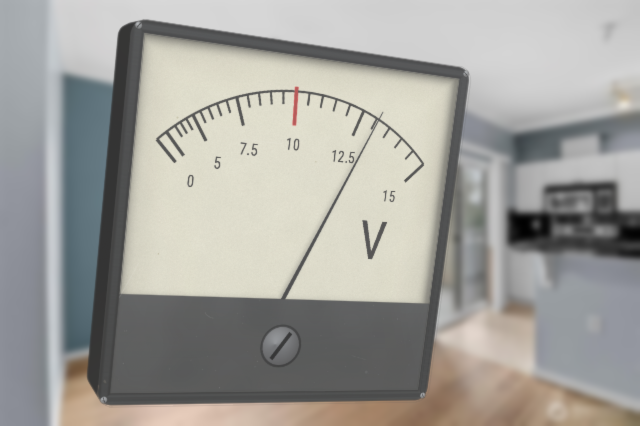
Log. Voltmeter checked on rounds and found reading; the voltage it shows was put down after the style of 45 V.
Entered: 13 V
